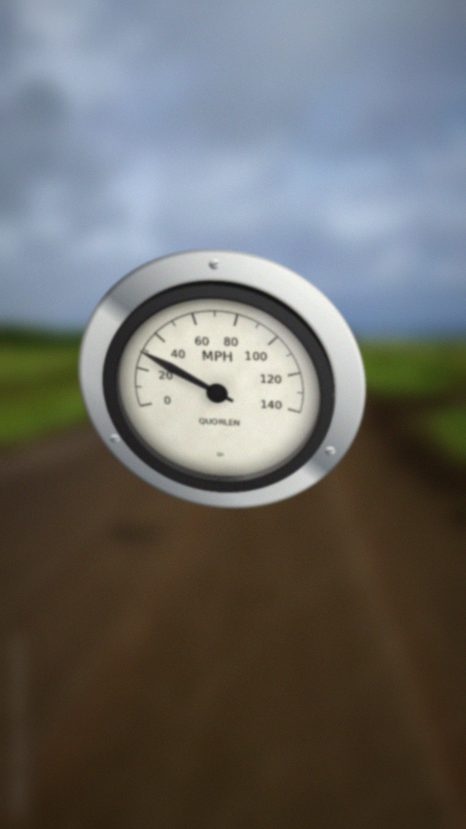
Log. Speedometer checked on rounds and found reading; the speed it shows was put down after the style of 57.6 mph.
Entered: 30 mph
